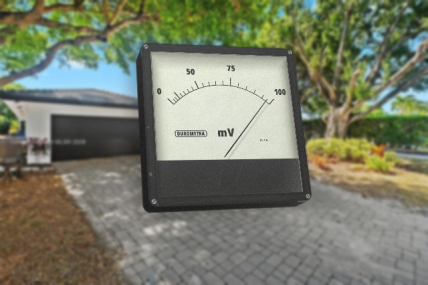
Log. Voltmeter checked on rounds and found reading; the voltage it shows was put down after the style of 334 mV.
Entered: 97.5 mV
